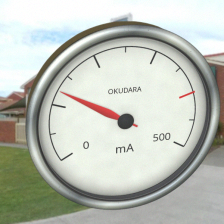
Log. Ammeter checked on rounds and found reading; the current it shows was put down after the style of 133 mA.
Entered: 125 mA
